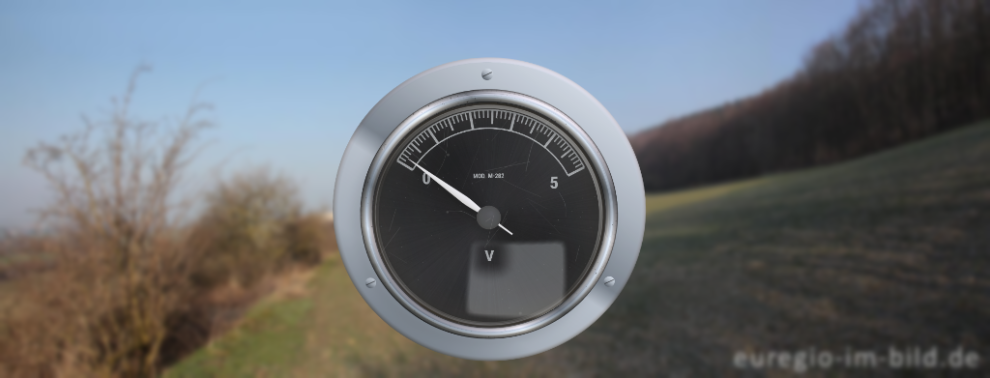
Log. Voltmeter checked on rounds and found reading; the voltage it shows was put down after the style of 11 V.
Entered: 0.2 V
